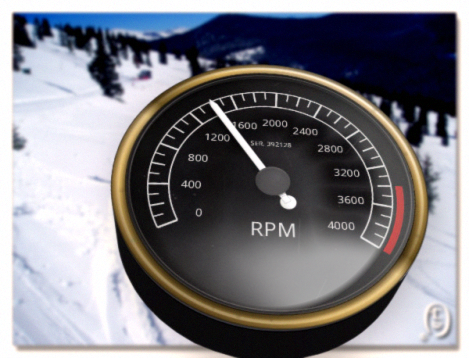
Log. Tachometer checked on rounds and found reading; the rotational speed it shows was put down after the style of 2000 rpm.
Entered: 1400 rpm
